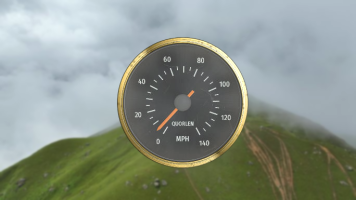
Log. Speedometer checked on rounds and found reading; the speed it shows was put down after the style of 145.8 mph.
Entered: 5 mph
